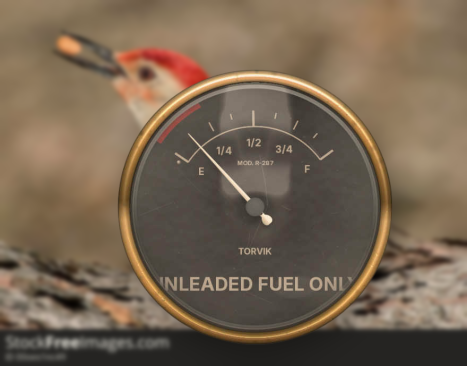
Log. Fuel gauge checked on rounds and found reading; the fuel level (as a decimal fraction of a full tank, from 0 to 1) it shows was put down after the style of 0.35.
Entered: 0.125
